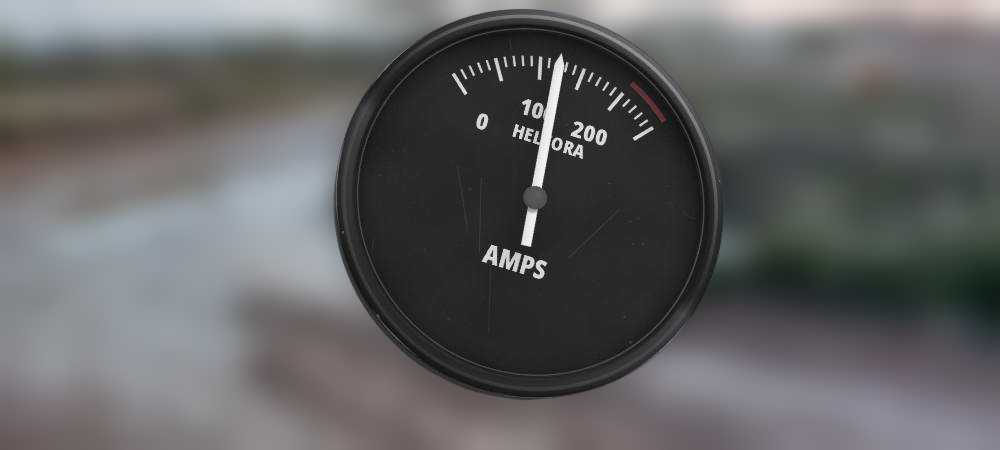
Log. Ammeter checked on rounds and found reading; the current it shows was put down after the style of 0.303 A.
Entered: 120 A
